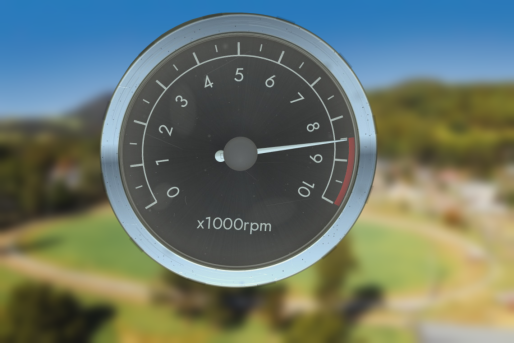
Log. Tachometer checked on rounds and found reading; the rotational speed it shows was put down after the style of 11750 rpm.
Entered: 8500 rpm
